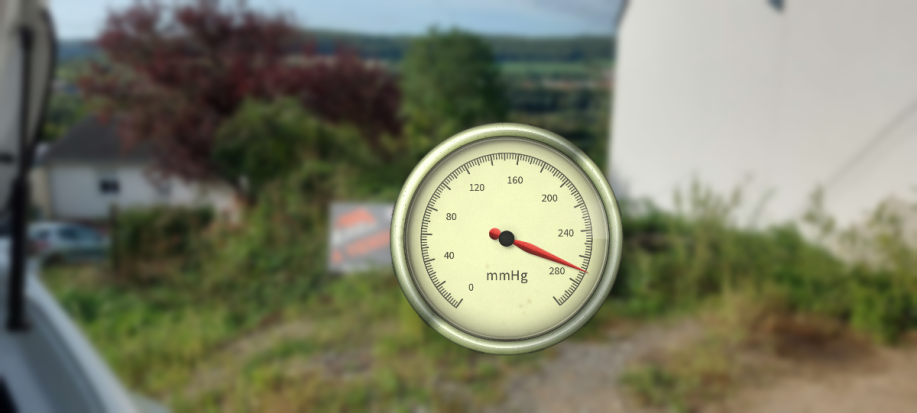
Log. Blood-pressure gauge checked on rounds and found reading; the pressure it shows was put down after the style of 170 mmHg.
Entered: 270 mmHg
